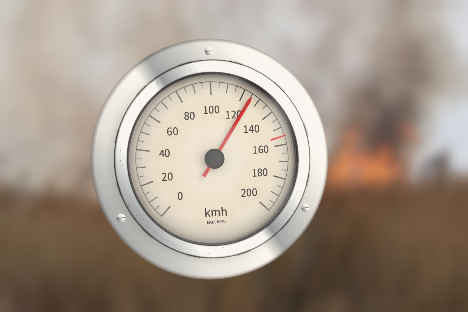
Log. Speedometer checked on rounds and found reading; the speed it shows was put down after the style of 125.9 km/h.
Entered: 125 km/h
